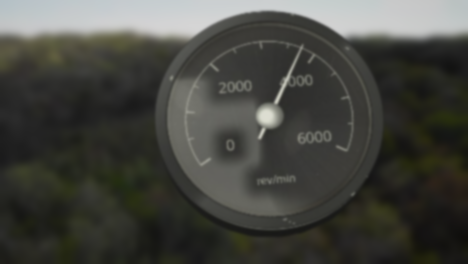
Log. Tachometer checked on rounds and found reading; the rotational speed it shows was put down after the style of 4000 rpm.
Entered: 3750 rpm
